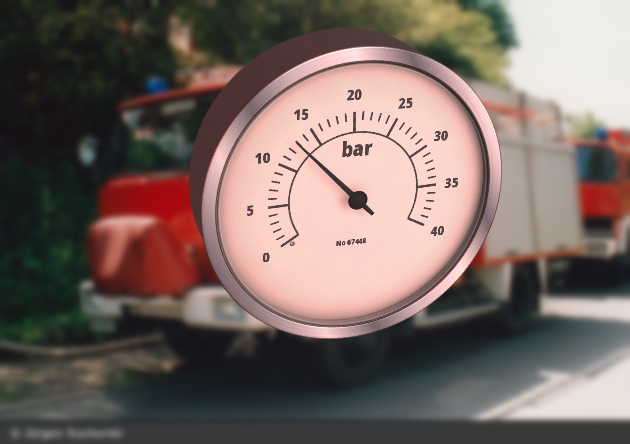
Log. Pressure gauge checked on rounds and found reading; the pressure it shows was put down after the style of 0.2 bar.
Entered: 13 bar
